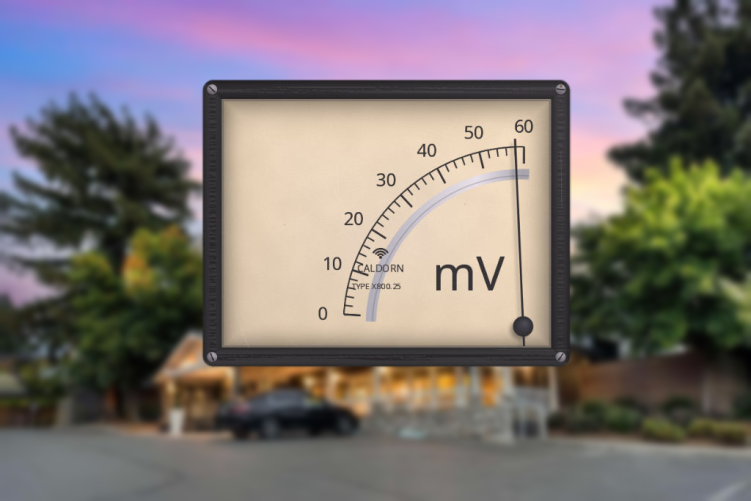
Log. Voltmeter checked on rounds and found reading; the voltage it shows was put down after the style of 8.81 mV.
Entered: 58 mV
